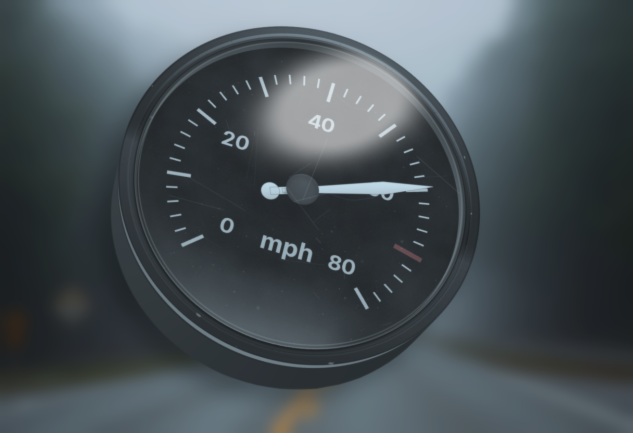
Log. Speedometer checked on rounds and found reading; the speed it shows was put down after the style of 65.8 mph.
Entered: 60 mph
